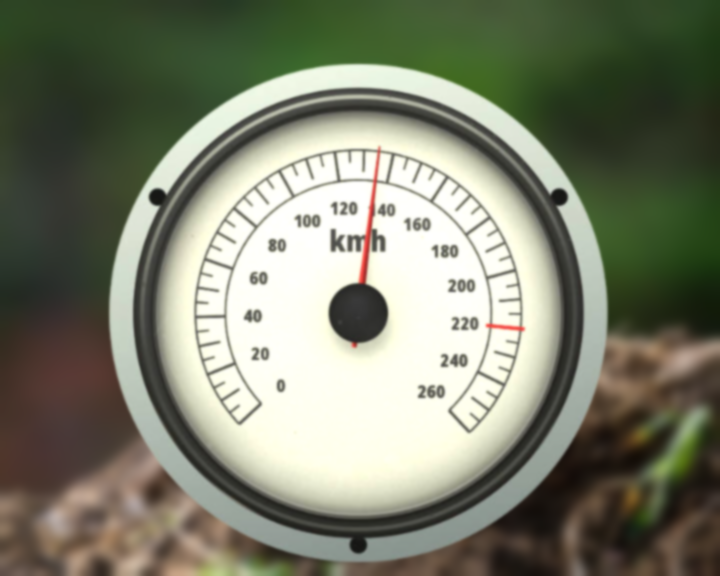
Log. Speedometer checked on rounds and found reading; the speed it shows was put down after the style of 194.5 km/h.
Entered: 135 km/h
